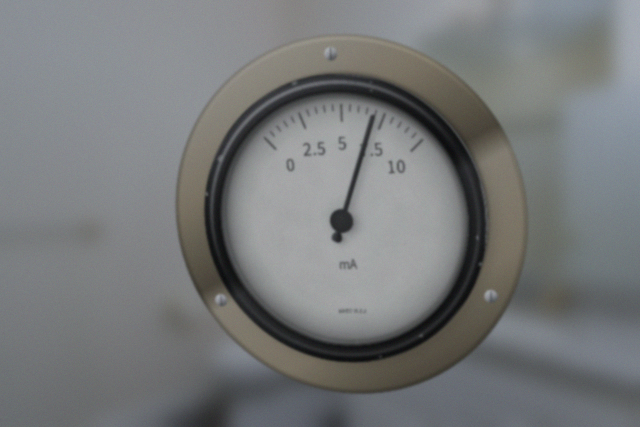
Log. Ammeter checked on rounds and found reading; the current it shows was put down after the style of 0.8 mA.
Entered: 7 mA
